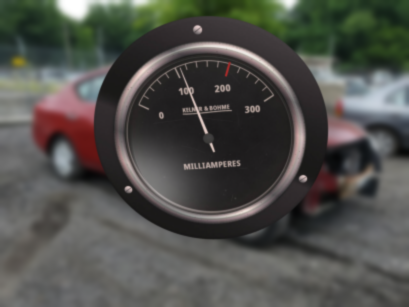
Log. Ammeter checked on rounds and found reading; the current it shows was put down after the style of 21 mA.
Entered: 110 mA
